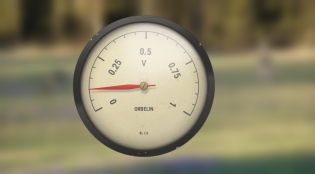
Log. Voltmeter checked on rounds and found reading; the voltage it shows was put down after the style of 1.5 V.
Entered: 0.1 V
